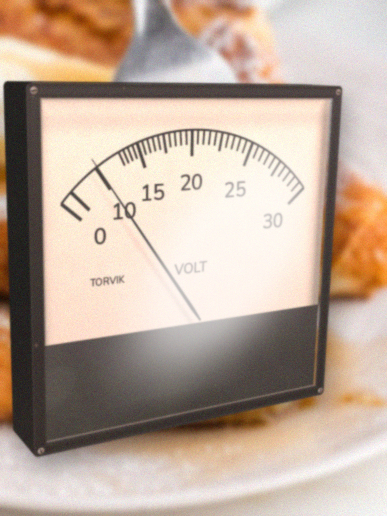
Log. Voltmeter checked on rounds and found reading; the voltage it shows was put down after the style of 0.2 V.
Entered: 10 V
